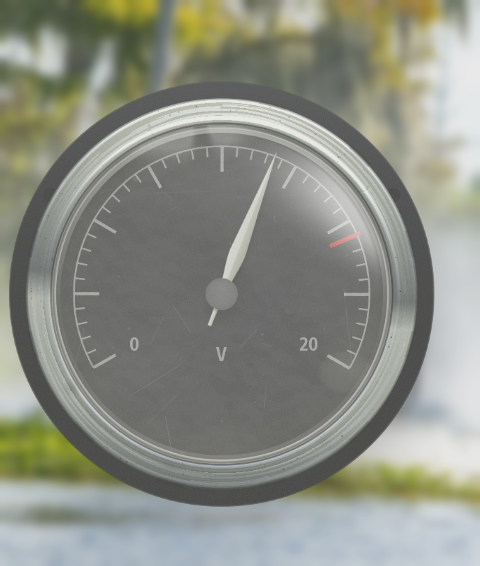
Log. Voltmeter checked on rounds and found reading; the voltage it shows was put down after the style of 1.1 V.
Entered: 11.75 V
